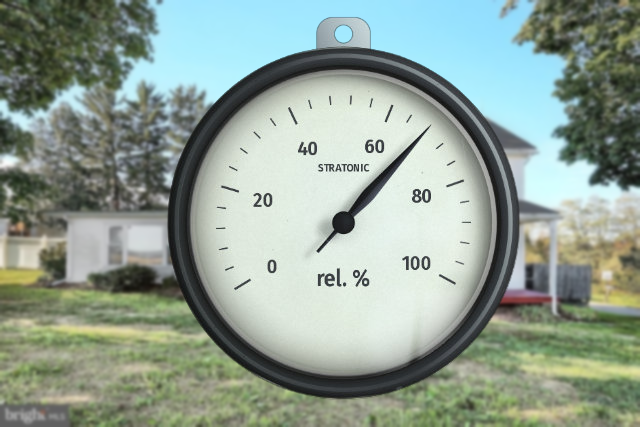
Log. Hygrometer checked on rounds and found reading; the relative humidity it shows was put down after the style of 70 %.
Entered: 68 %
